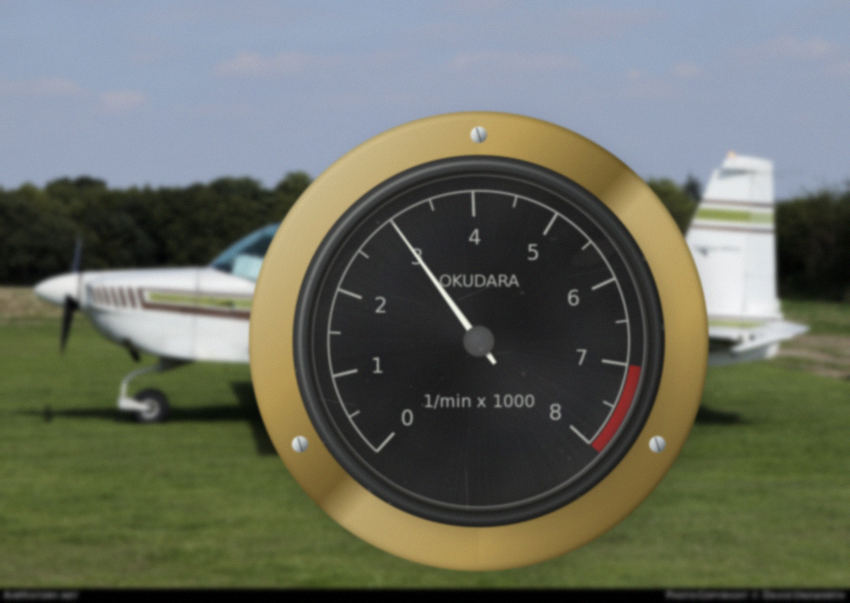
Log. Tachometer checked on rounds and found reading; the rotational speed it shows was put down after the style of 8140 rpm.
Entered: 3000 rpm
